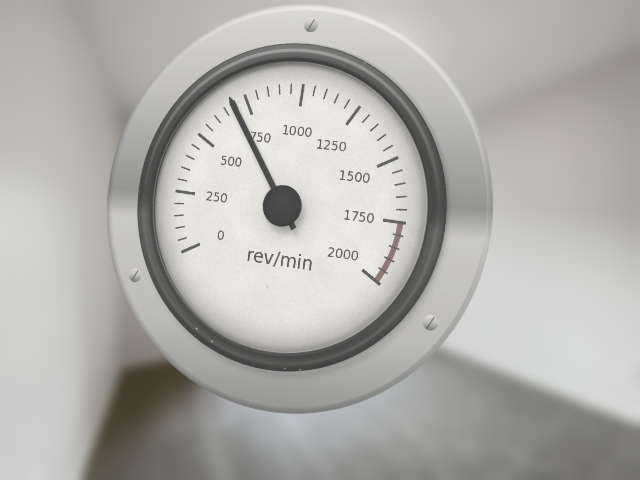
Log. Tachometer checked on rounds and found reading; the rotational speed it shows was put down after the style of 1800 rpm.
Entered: 700 rpm
